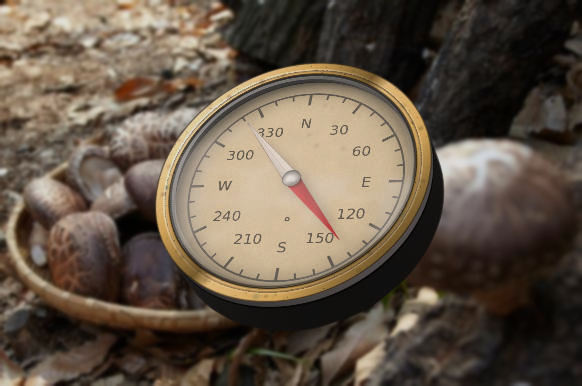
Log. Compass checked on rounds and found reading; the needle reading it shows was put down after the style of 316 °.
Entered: 140 °
